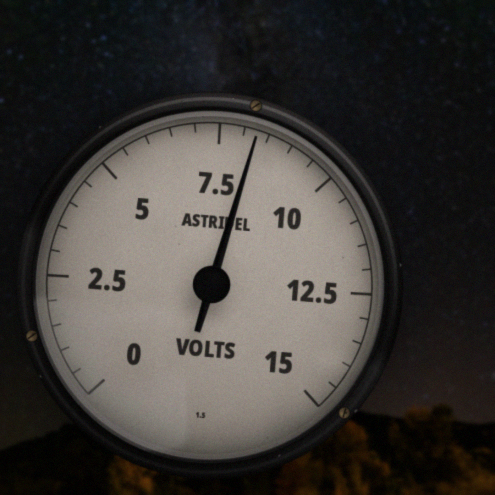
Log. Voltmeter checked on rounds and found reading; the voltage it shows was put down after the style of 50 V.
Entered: 8.25 V
